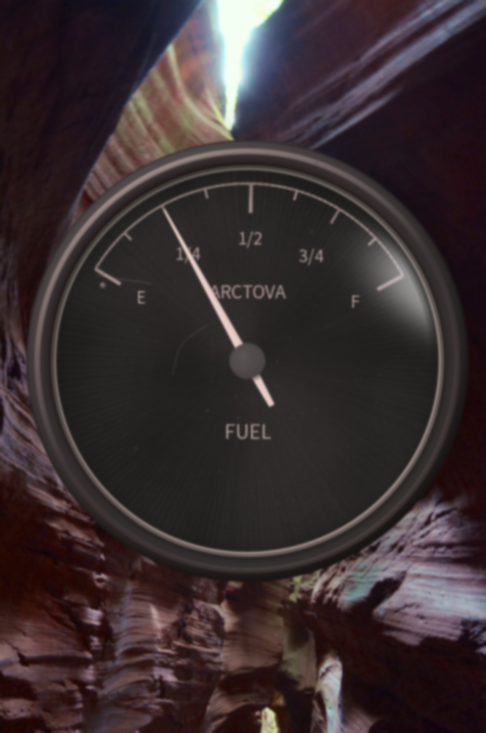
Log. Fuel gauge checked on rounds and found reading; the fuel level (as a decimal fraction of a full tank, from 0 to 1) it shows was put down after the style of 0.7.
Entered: 0.25
